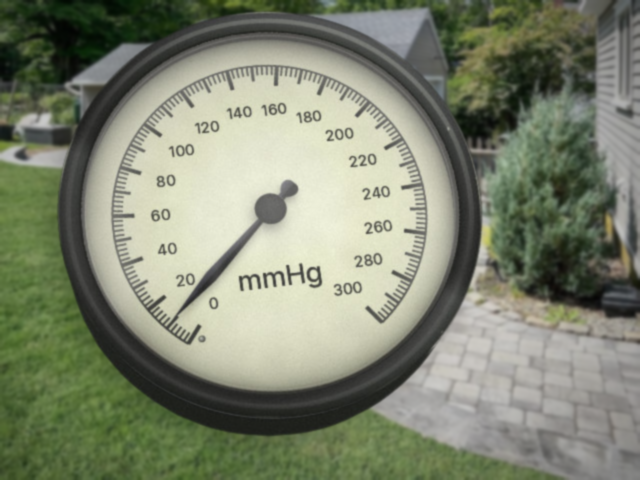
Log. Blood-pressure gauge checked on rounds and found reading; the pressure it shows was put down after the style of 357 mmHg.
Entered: 10 mmHg
